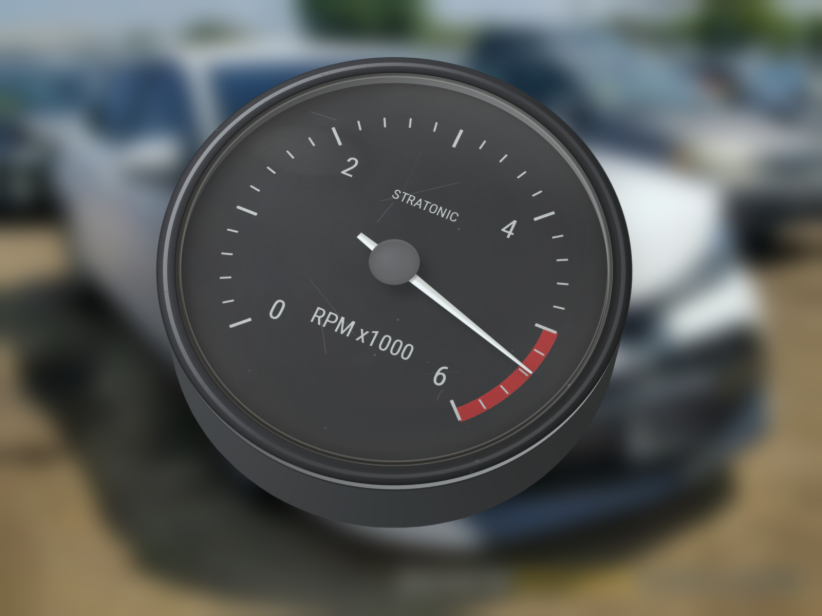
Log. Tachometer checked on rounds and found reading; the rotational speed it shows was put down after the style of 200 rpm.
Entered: 5400 rpm
